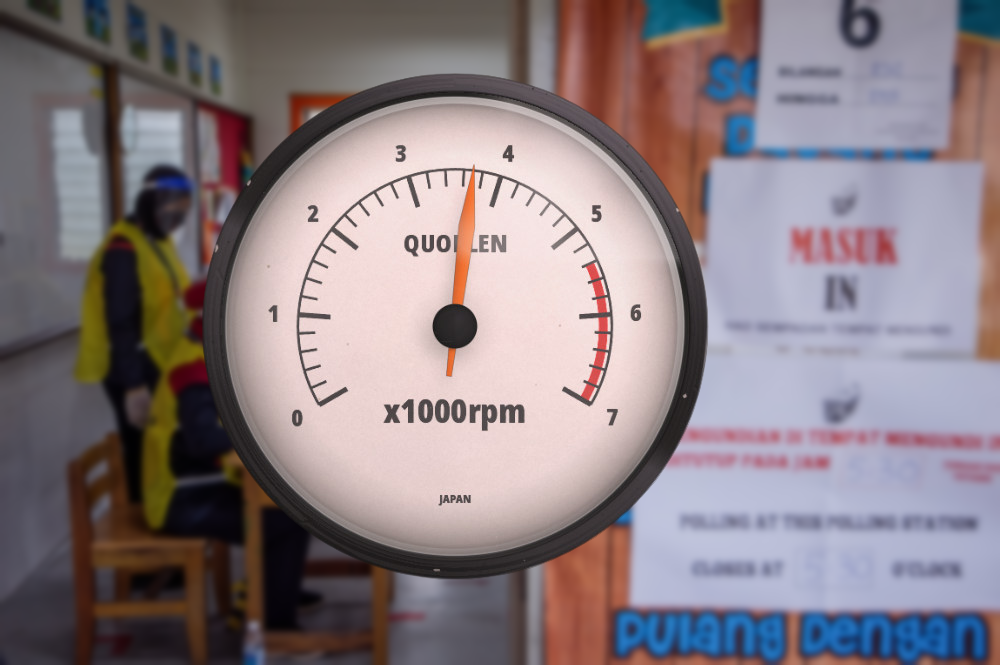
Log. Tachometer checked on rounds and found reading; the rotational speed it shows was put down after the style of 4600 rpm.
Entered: 3700 rpm
